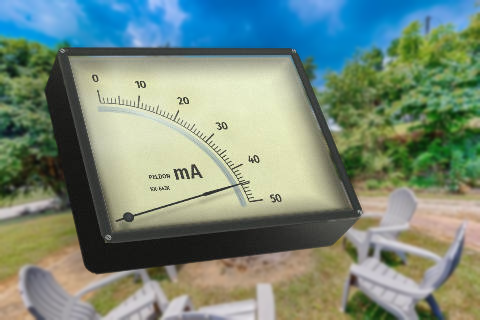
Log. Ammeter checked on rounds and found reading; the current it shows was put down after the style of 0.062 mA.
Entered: 45 mA
